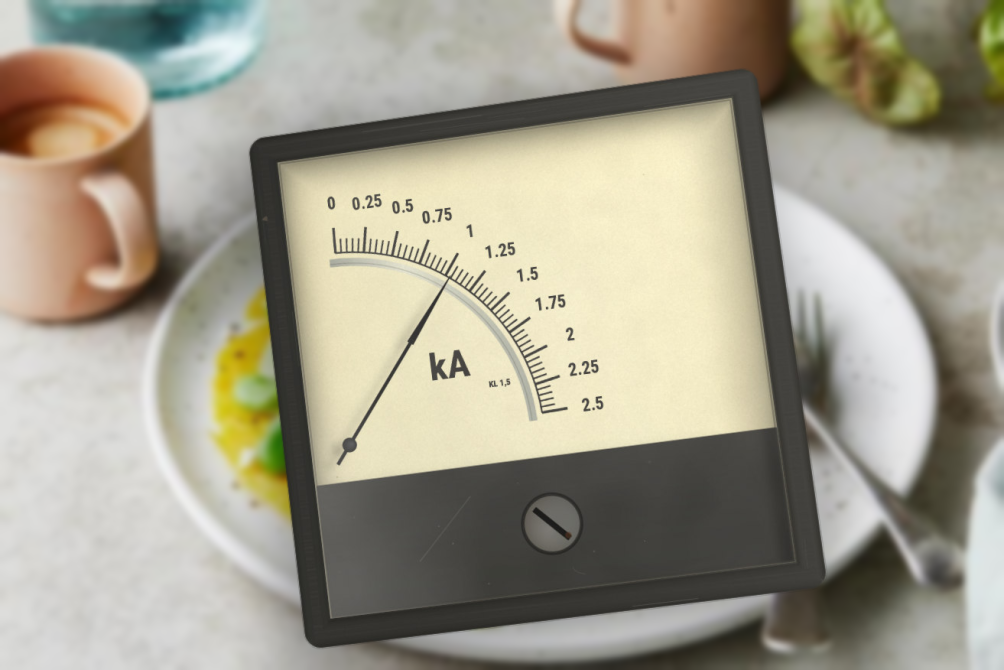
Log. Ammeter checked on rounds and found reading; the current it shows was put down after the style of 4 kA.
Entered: 1.05 kA
